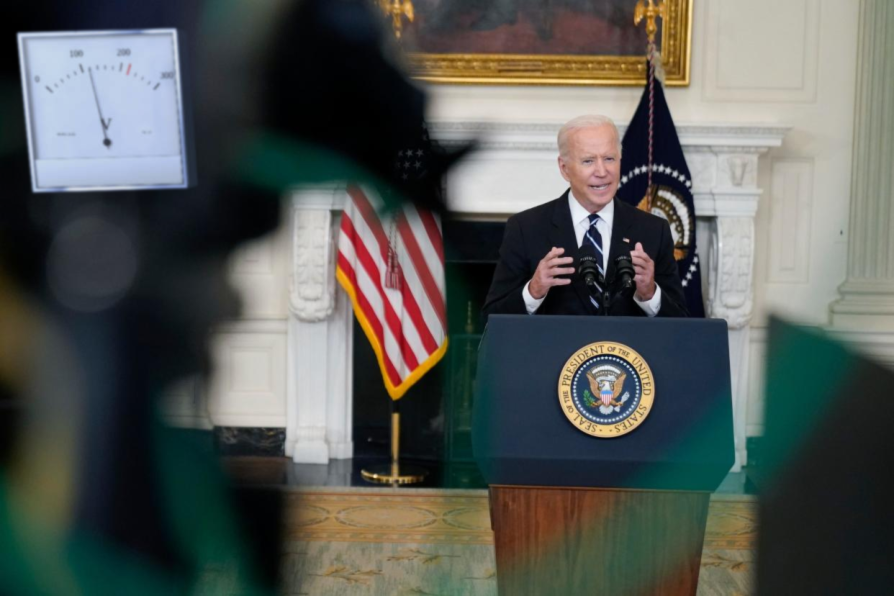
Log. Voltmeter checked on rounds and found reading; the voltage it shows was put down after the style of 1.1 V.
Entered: 120 V
